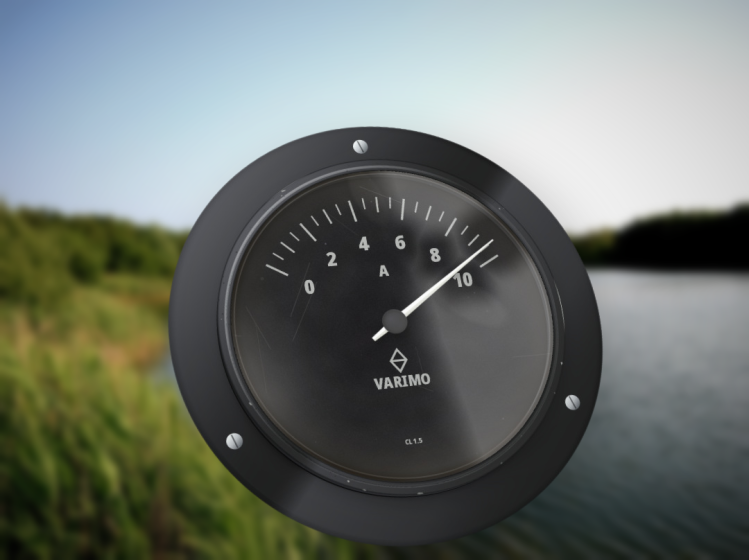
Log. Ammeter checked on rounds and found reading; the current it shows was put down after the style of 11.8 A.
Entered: 9.5 A
